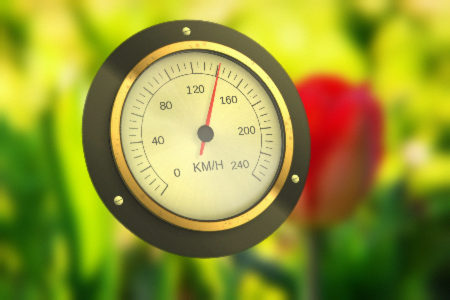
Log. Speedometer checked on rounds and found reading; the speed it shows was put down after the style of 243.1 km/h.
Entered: 140 km/h
